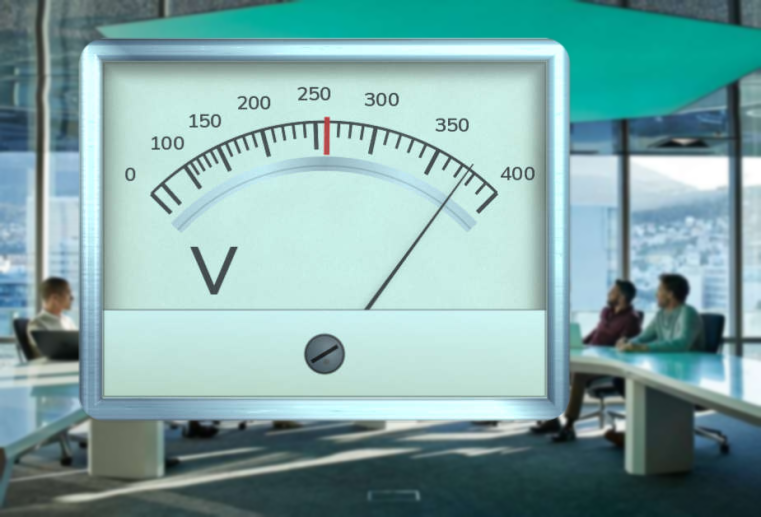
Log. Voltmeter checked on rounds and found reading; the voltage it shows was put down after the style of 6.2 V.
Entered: 375 V
